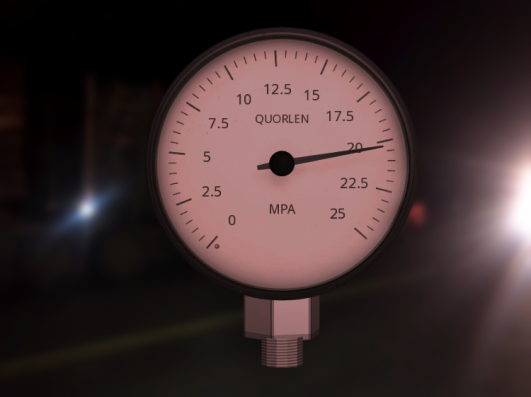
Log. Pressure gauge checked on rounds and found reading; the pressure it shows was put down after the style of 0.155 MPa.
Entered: 20.25 MPa
